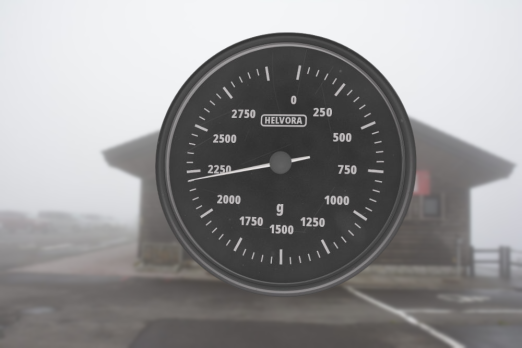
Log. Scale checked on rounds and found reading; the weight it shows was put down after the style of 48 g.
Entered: 2200 g
